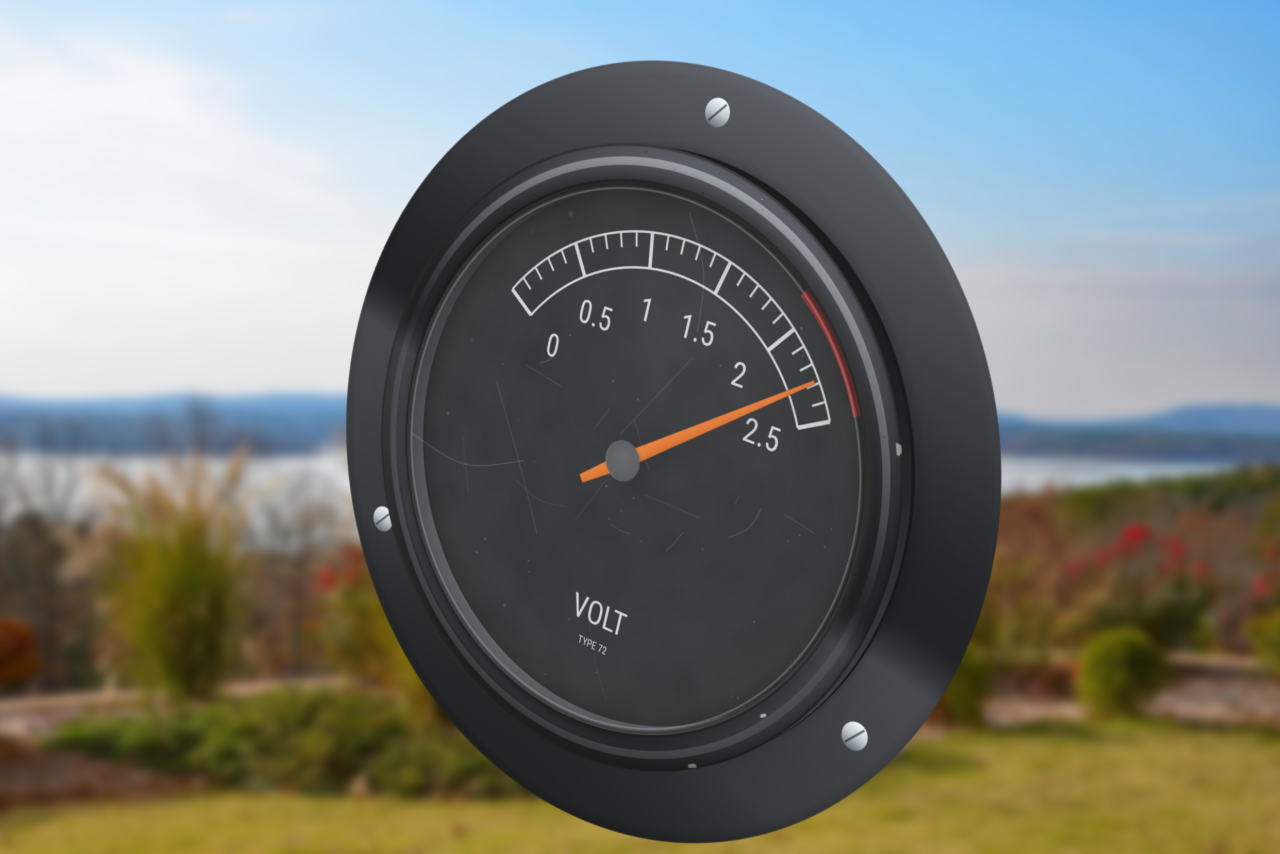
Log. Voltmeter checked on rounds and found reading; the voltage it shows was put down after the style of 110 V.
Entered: 2.3 V
